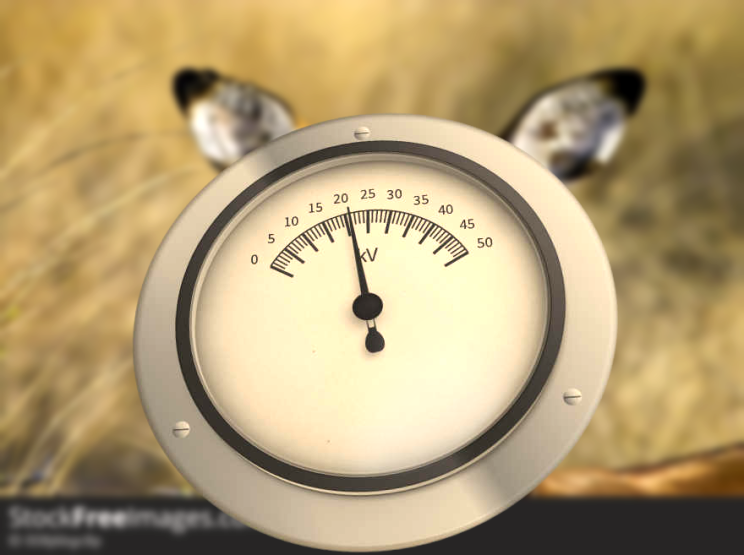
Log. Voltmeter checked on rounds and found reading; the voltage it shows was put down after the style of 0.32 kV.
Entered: 21 kV
